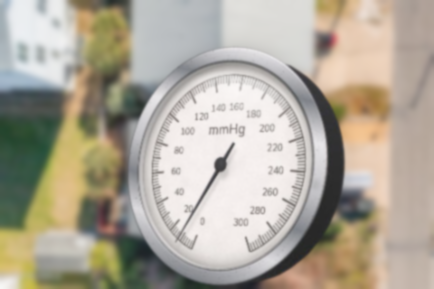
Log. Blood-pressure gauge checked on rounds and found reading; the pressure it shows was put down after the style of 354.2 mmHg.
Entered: 10 mmHg
